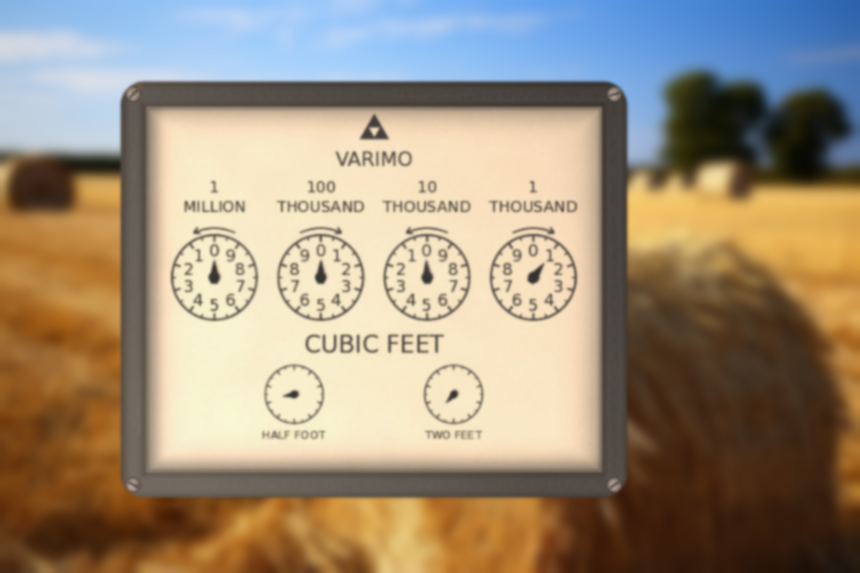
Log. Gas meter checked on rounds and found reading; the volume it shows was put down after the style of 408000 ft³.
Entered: 100 ft³
